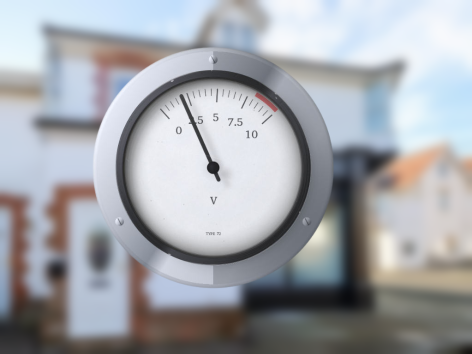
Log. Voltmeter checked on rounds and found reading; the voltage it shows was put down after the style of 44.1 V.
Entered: 2 V
